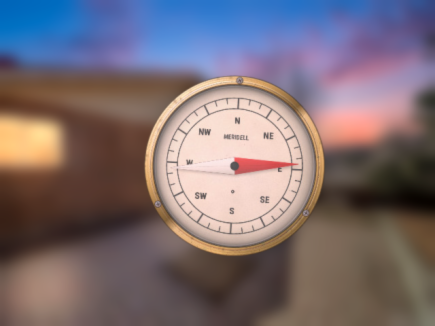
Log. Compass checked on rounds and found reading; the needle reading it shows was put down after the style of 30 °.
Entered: 85 °
